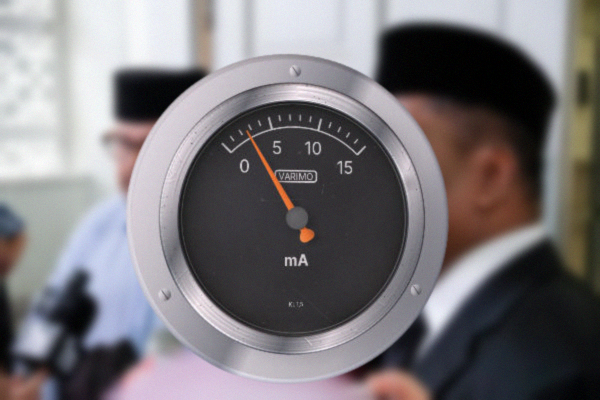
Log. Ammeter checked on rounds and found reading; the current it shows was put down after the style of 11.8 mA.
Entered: 2.5 mA
